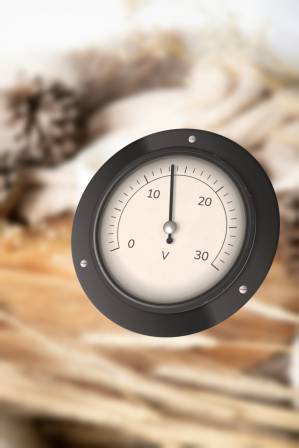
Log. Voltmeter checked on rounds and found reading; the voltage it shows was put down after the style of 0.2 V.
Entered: 13.5 V
